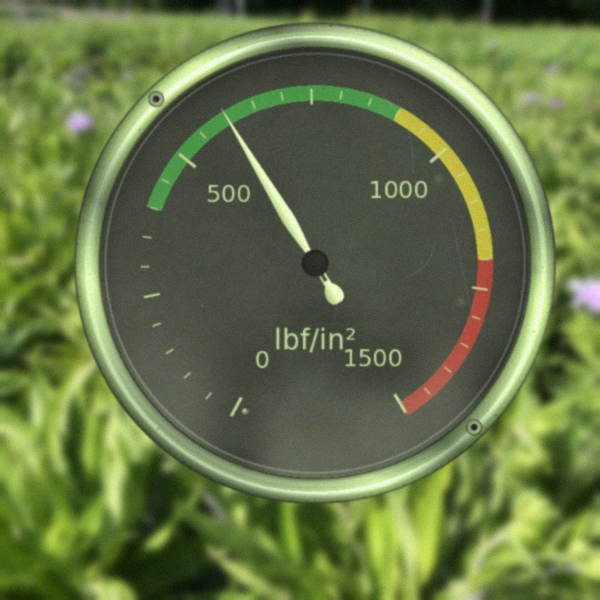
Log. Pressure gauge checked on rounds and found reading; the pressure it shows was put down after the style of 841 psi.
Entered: 600 psi
